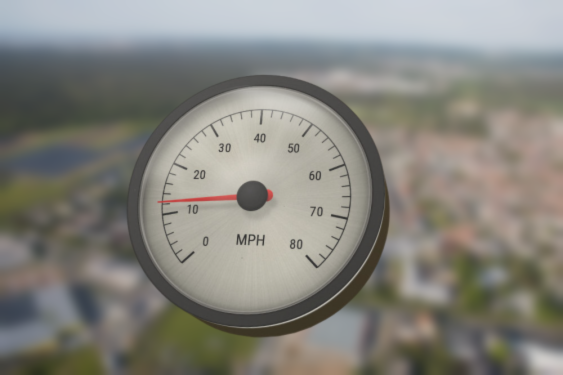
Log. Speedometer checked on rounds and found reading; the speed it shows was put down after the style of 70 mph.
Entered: 12 mph
